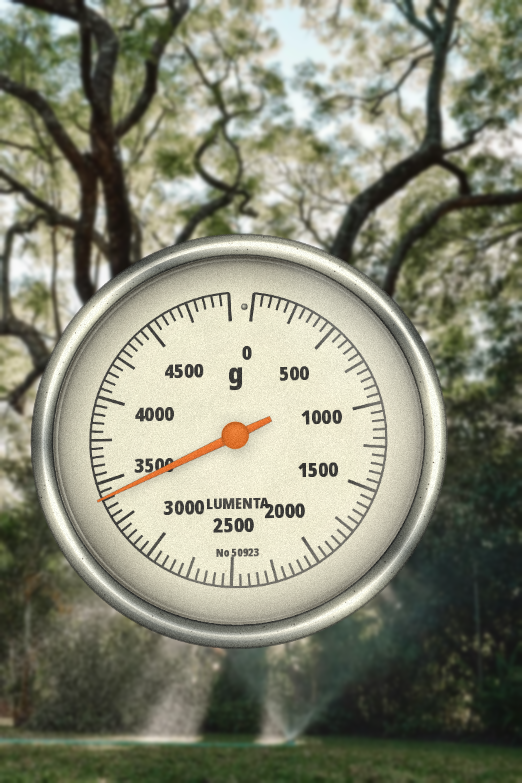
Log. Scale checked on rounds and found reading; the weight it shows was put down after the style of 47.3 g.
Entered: 3400 g
